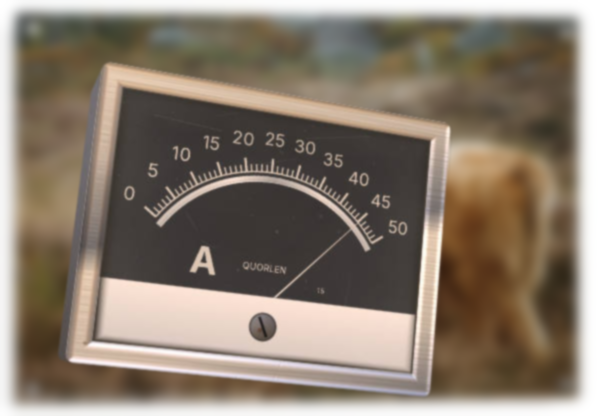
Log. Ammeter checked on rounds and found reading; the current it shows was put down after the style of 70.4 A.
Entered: 45 A
